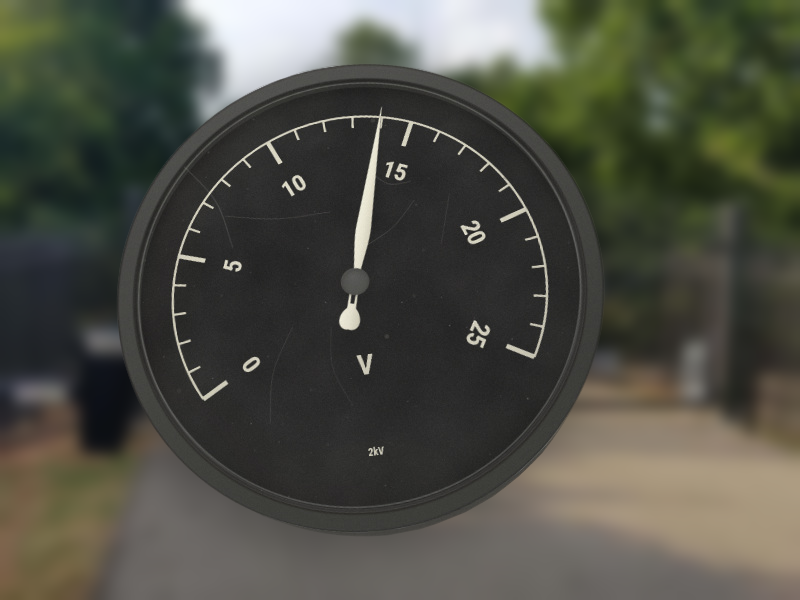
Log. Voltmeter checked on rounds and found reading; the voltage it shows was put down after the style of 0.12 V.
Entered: 14 V
